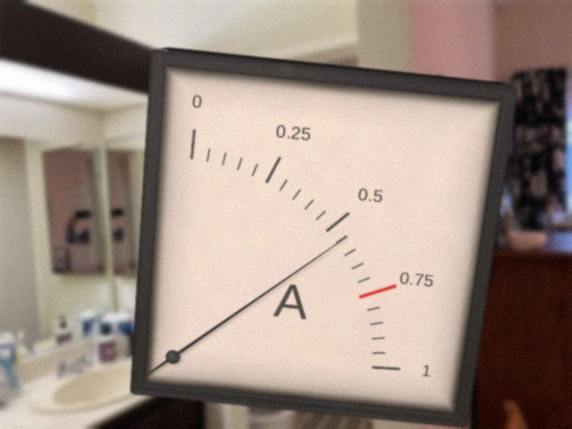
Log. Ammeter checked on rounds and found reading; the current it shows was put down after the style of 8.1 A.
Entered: 0.55 A
